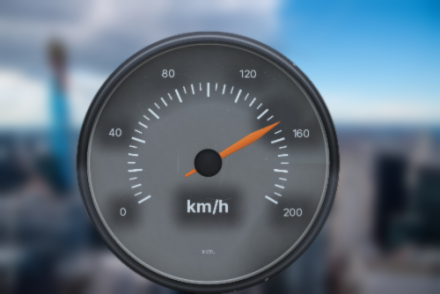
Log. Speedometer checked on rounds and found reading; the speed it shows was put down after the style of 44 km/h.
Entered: 150 km/h
